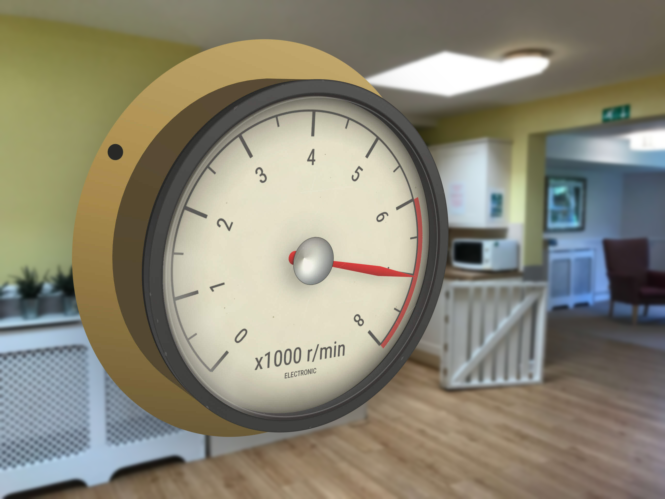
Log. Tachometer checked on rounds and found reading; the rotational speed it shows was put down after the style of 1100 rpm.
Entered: 7000 rpm
